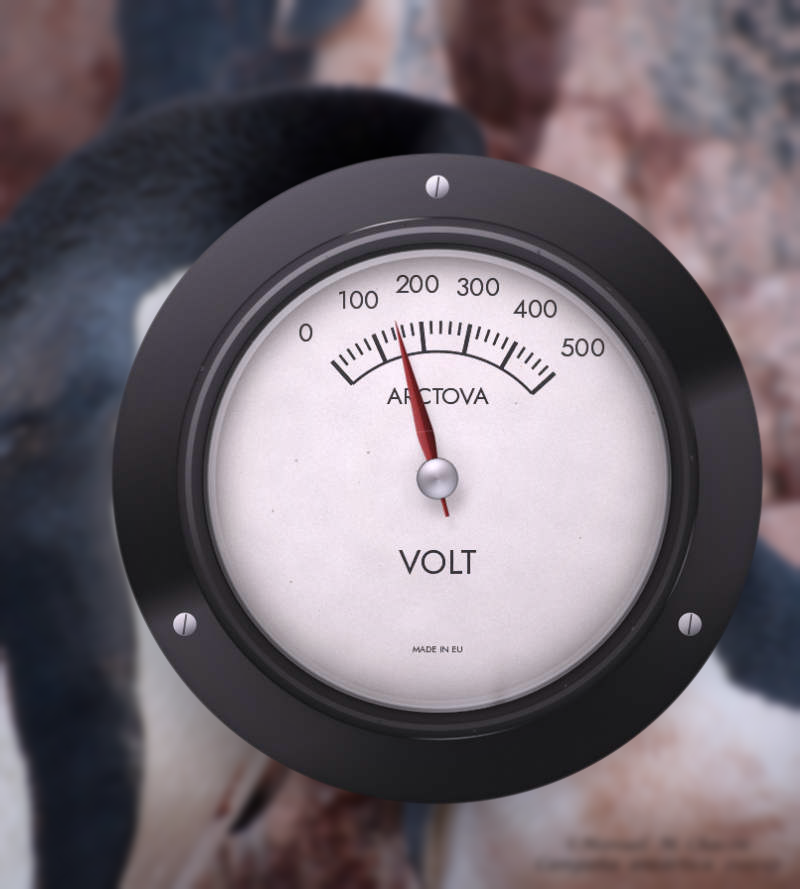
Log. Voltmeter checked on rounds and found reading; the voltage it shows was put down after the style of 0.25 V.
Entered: 150 V
